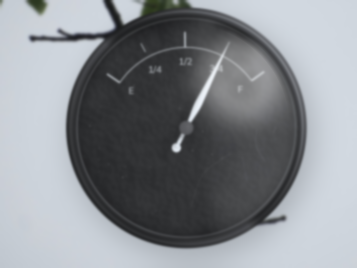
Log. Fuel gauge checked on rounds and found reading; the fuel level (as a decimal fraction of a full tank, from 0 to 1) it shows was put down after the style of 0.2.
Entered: 0.75
